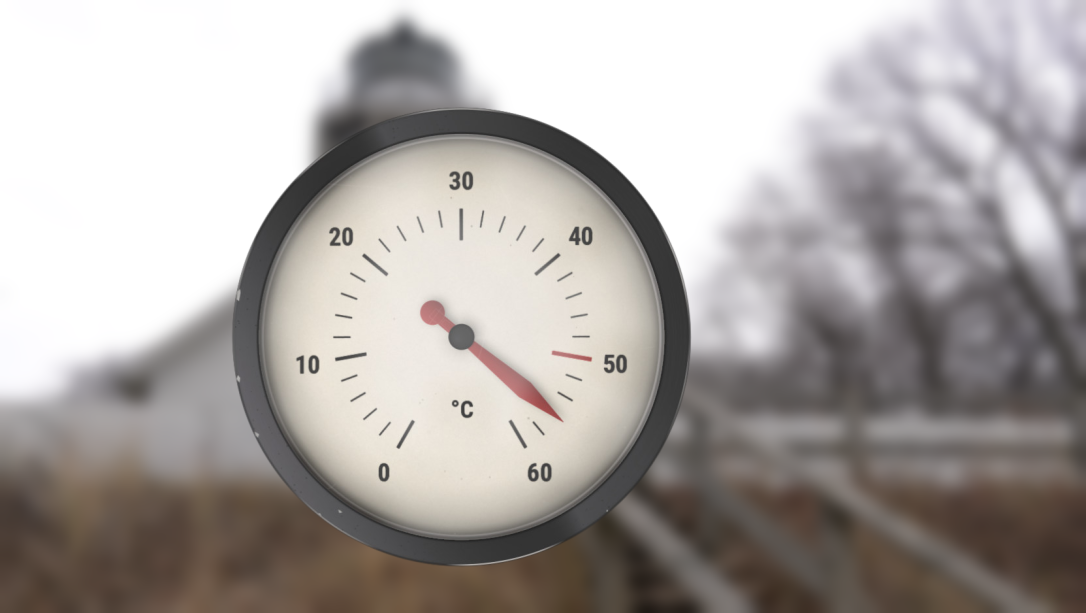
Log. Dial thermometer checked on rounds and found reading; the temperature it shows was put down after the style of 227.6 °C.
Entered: 56 °C
